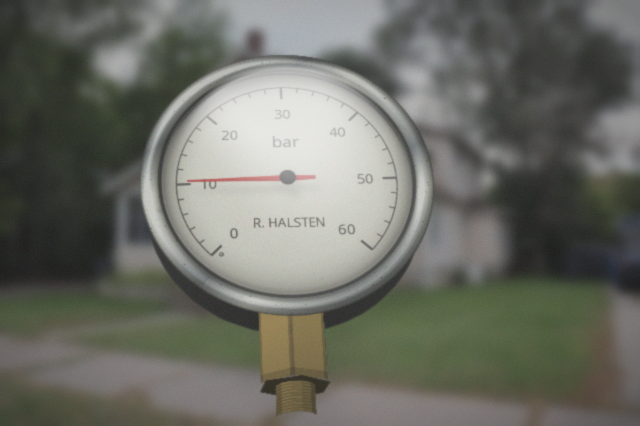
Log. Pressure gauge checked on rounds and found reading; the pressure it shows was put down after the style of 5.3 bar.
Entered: 10 bar
